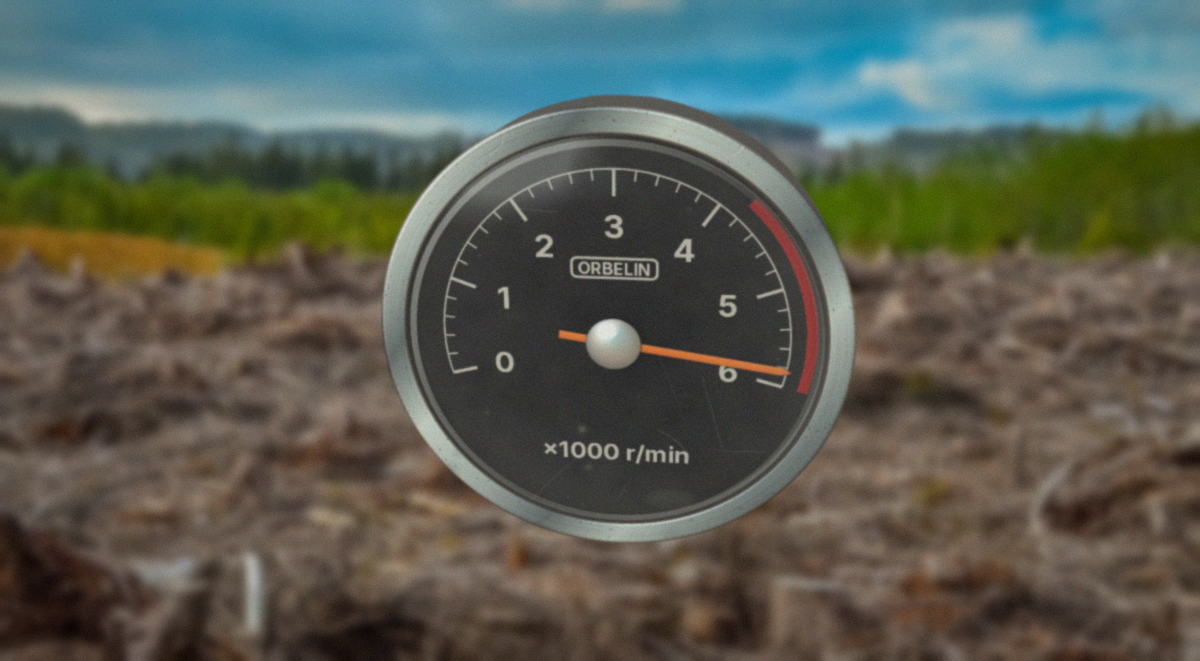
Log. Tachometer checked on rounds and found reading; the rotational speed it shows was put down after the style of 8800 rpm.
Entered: 5800 rpm
